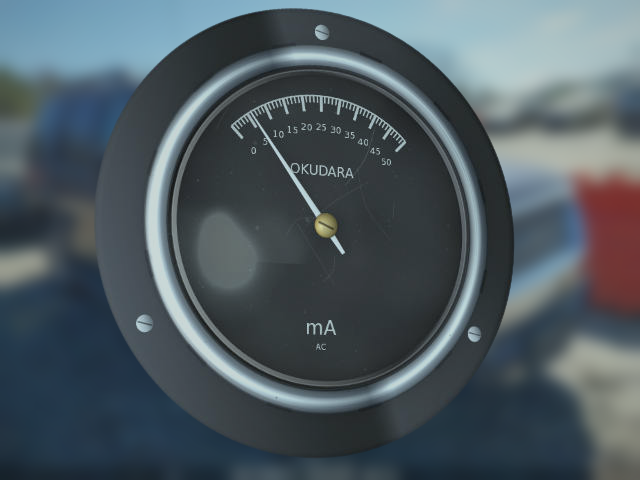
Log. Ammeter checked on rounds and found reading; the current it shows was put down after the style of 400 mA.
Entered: 5 mA
